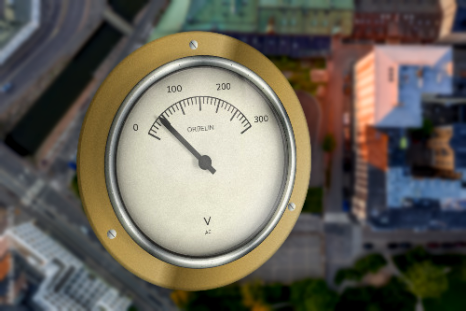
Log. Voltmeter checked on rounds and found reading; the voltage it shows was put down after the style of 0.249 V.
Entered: 40 V
